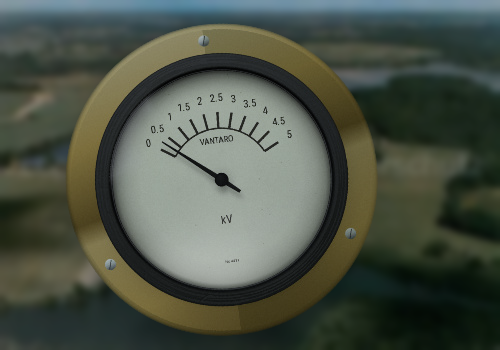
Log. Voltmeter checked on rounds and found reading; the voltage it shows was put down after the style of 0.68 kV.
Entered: 0.25 kV
